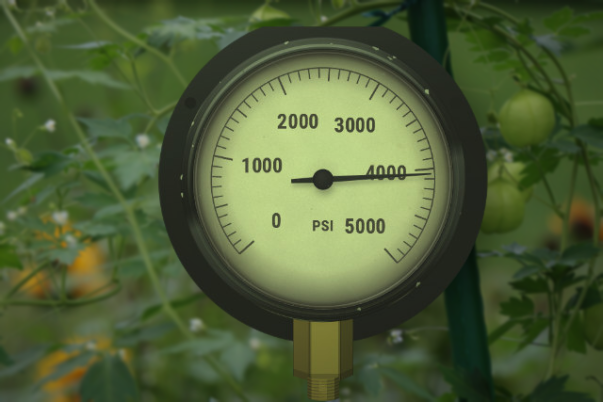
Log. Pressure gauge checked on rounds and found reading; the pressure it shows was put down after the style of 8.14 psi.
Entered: 4050 psi
